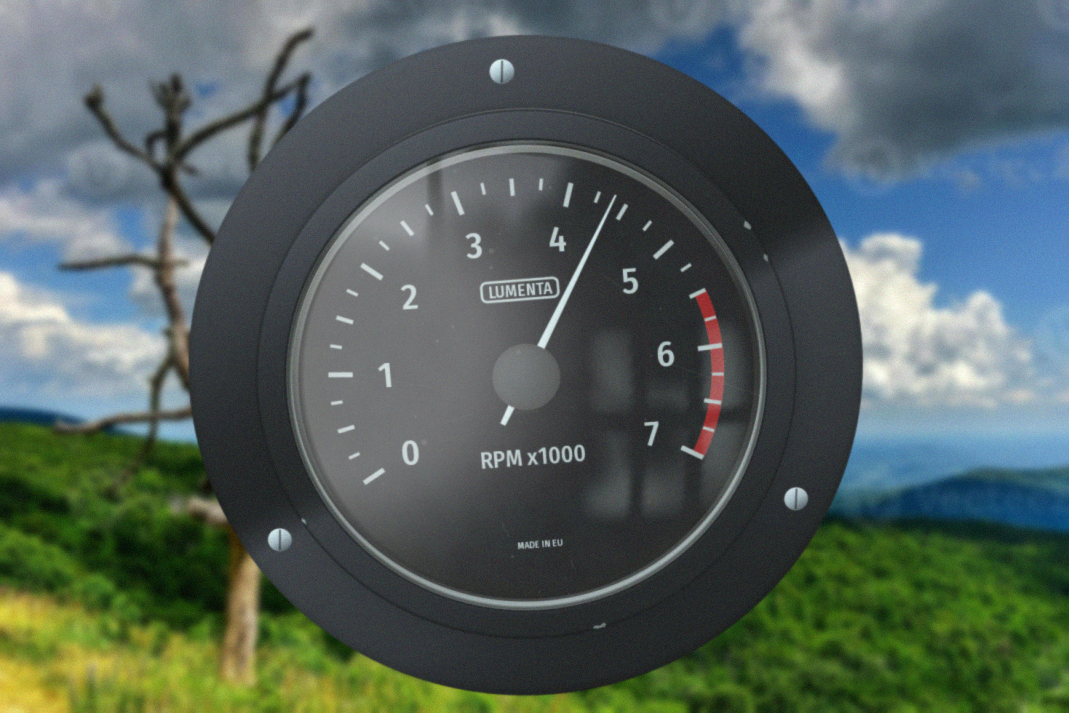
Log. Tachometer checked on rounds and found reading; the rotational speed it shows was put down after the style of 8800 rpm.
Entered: 4375 rpm
